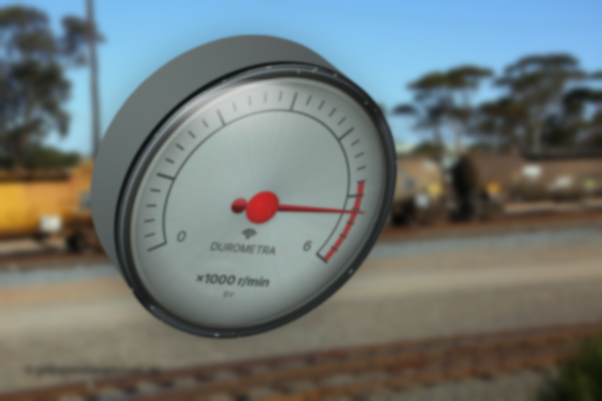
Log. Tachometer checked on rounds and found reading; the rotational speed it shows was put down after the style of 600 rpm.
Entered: 5200 rpm
